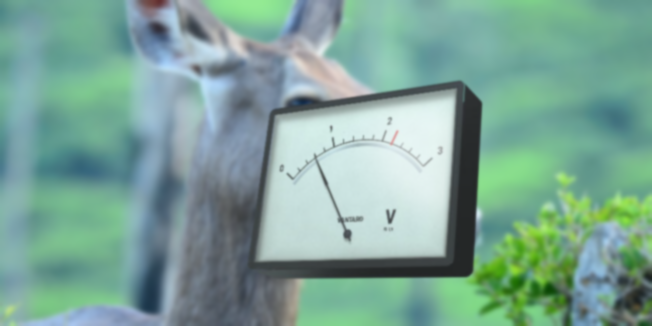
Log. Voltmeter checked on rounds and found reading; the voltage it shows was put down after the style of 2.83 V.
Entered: 0.6 V
